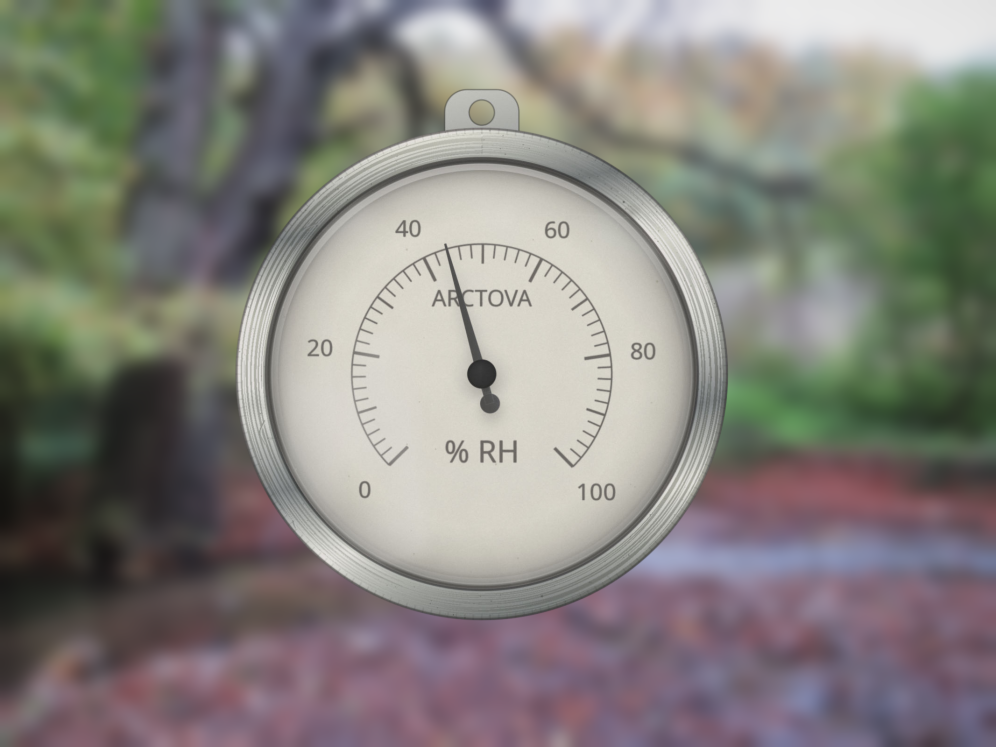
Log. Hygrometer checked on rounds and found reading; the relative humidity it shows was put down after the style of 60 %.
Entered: 44 %
